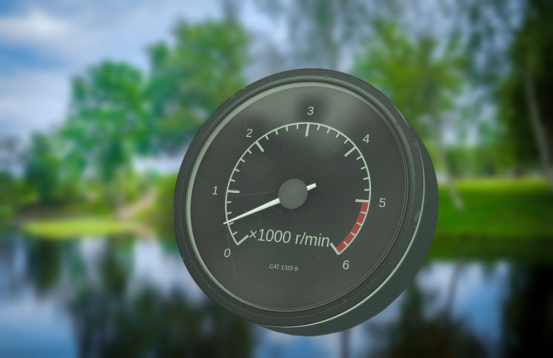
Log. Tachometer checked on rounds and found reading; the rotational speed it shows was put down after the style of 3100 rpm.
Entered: 400 rpm
